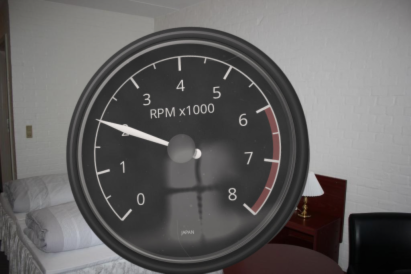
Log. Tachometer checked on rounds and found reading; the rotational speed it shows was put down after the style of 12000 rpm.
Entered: 2000 rpm
